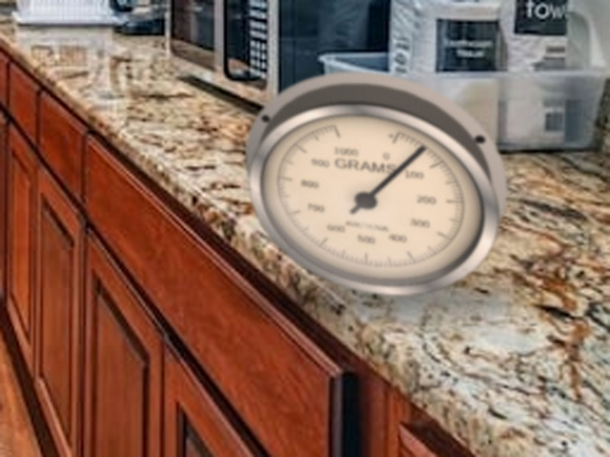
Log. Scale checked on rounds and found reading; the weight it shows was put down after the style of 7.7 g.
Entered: 50 g
